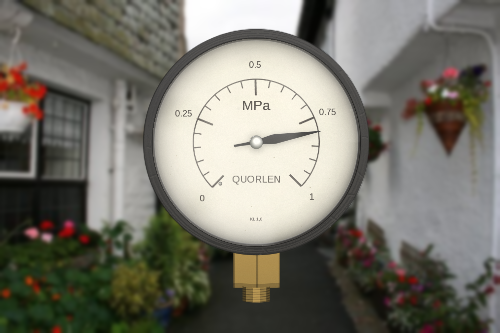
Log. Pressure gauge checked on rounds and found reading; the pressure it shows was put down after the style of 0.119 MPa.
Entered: 0.8 MPa
